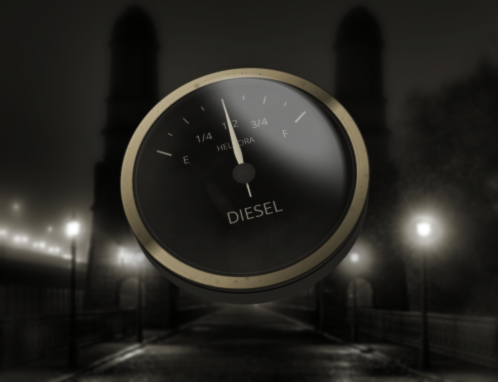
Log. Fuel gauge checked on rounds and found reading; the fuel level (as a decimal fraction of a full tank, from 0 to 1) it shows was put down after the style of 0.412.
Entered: 0.5
